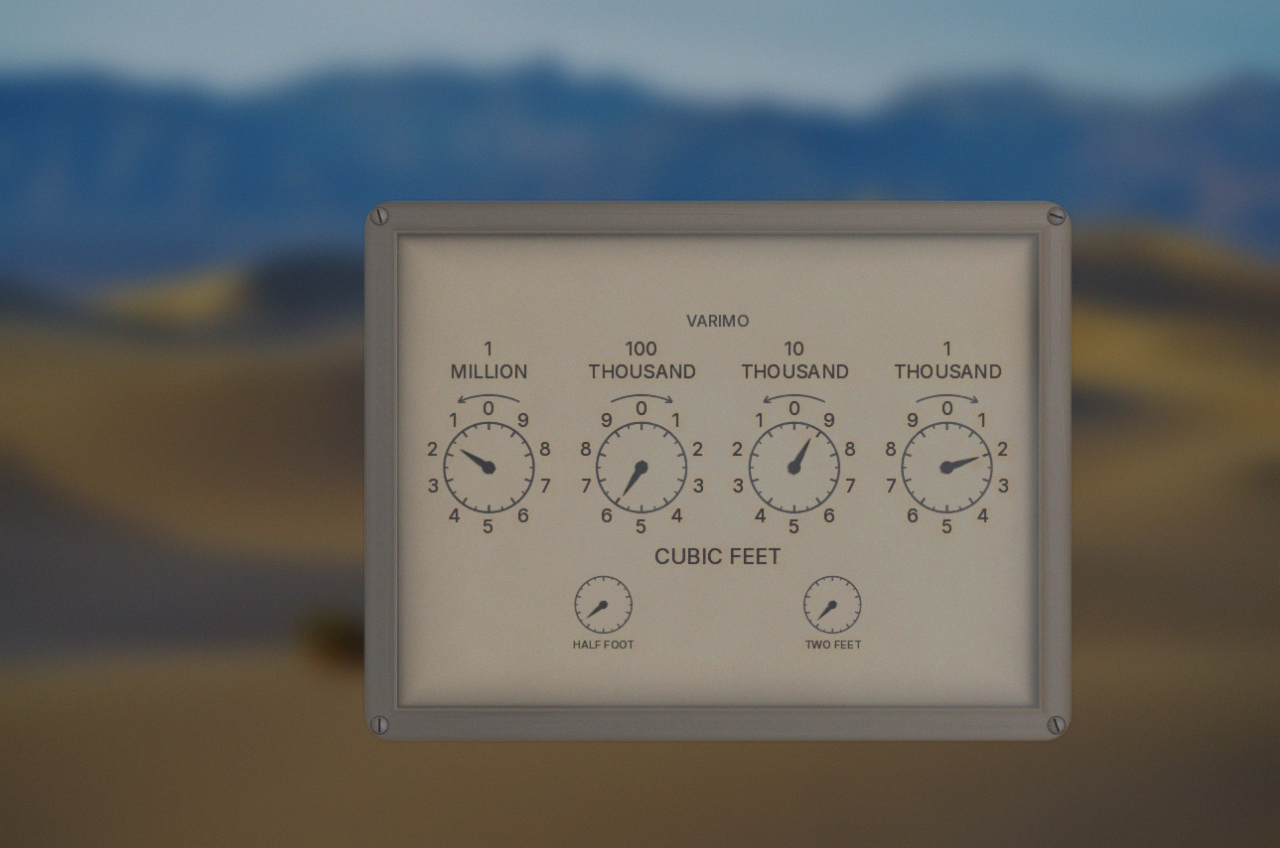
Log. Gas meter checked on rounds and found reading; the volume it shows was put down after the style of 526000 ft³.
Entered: 159200 ft³
